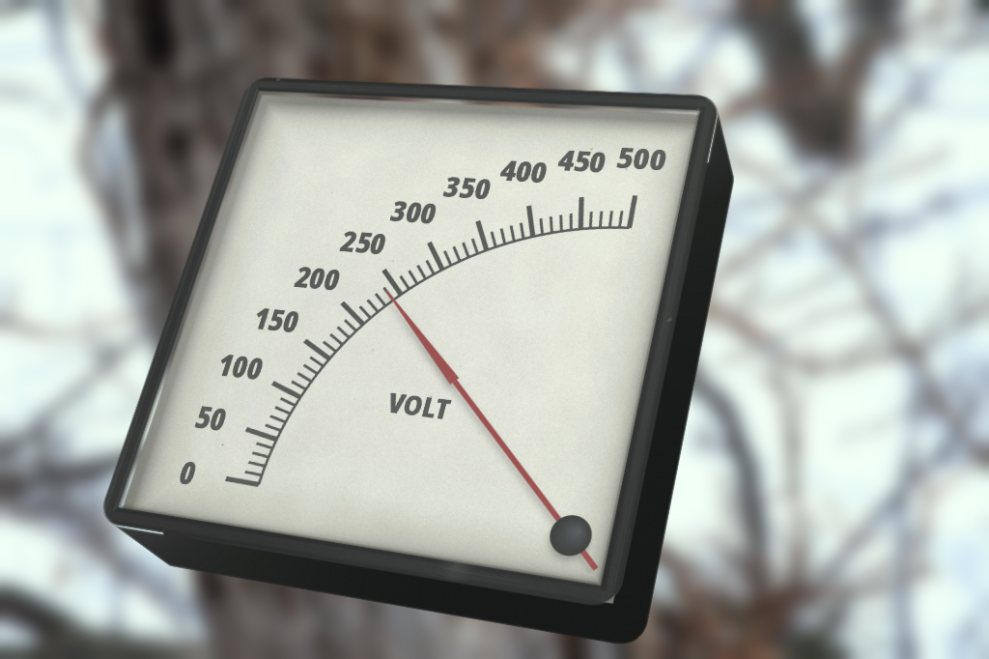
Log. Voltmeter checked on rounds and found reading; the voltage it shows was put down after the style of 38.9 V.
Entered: 240 V
